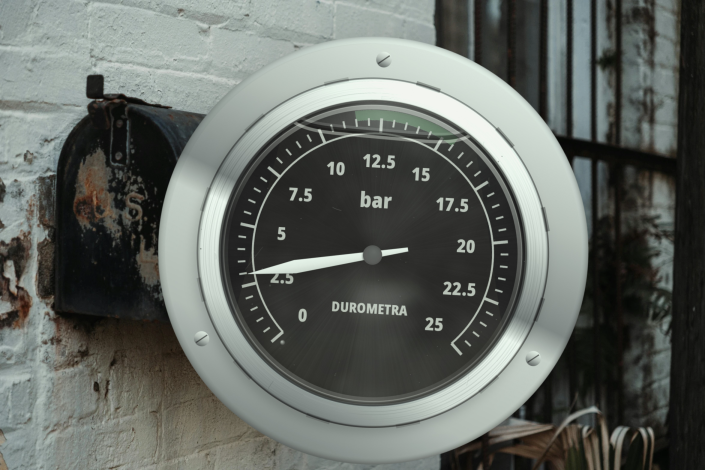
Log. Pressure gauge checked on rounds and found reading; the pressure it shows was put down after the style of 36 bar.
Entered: 3 bar
